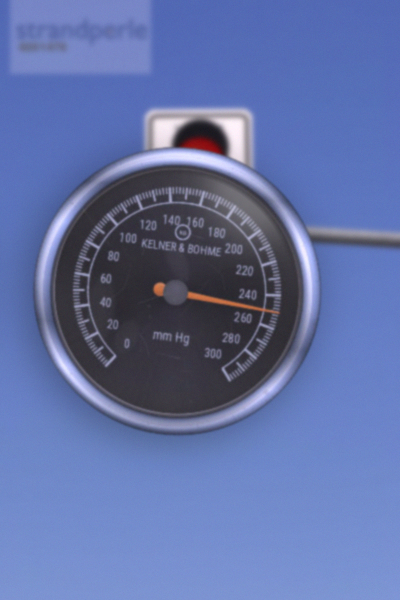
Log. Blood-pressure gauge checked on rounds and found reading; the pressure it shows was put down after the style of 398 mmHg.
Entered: 250 mmHg
